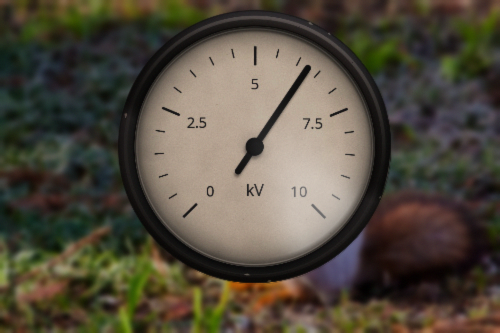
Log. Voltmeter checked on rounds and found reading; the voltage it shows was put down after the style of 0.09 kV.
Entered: 6.25 kV
